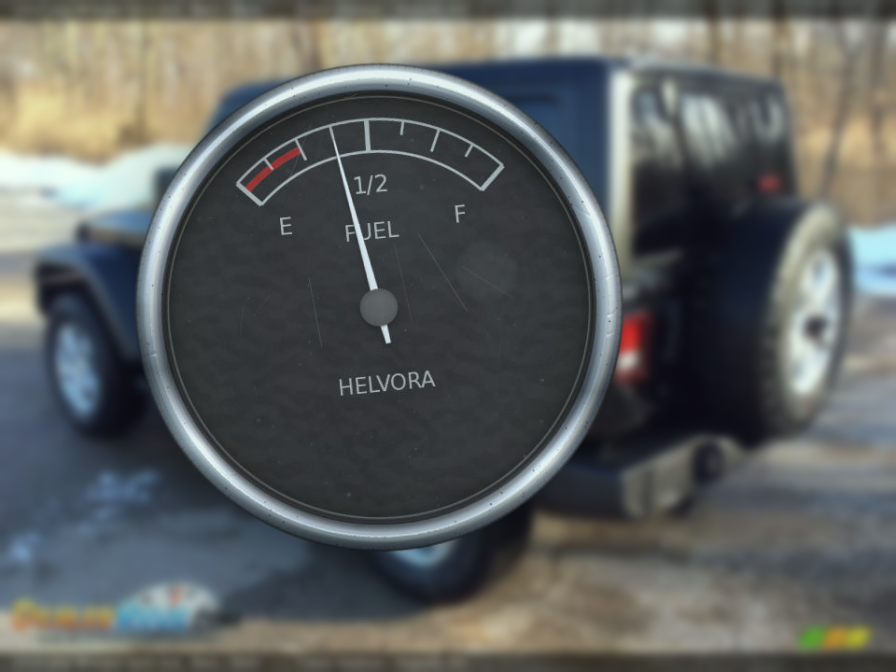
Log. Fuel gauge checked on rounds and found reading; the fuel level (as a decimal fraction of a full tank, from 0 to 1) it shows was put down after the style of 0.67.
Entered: 0.375
